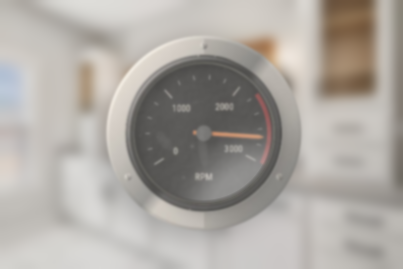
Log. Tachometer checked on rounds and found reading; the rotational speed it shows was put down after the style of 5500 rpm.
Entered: 2700 rpm
